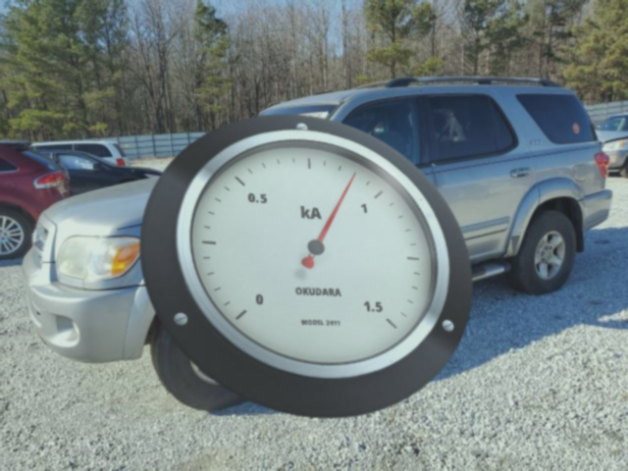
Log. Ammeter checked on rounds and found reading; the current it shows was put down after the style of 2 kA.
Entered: 0.9 kA
